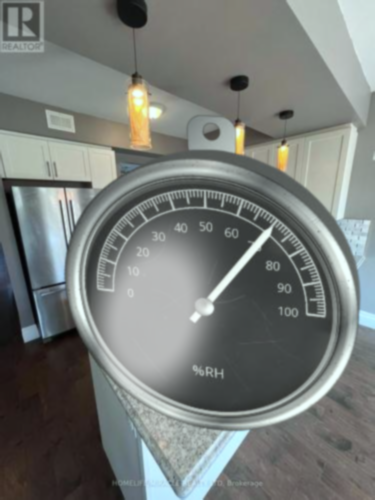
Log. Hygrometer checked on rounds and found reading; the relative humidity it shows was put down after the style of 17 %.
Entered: 70 %
